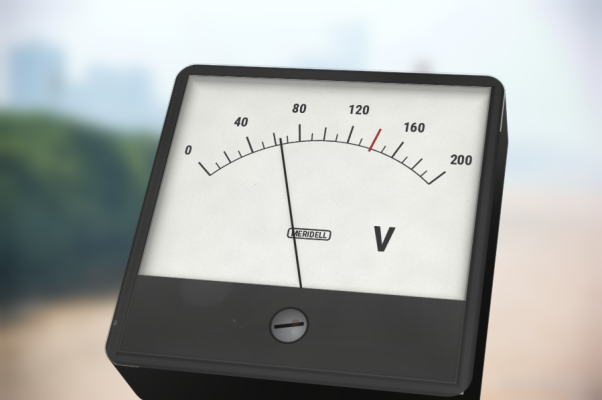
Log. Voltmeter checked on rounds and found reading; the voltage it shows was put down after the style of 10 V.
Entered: 65 V
